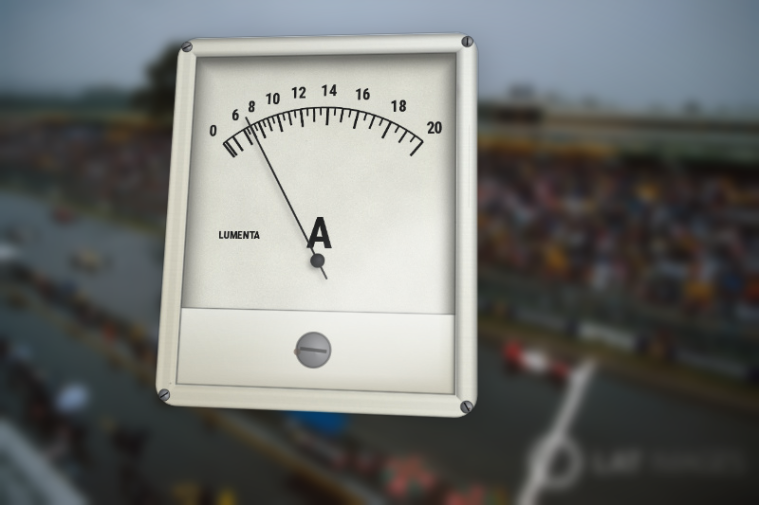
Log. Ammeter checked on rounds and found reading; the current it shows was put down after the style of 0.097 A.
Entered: 7 A
